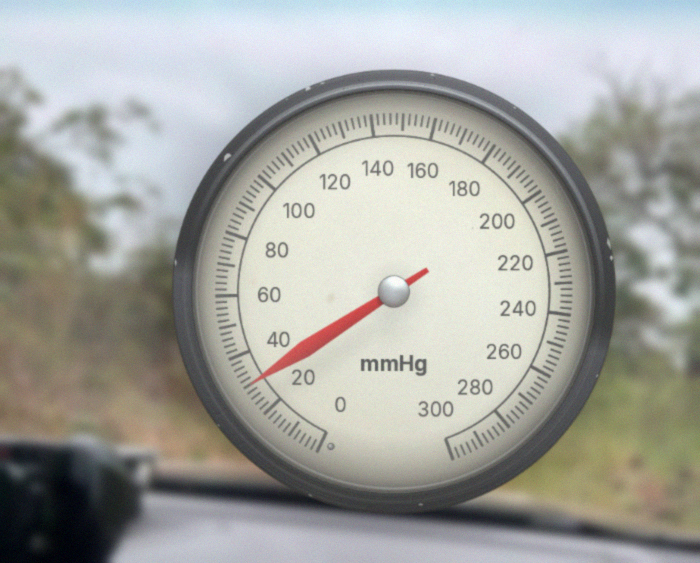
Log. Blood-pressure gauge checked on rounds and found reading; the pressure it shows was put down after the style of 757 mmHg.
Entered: 30 mmHg
